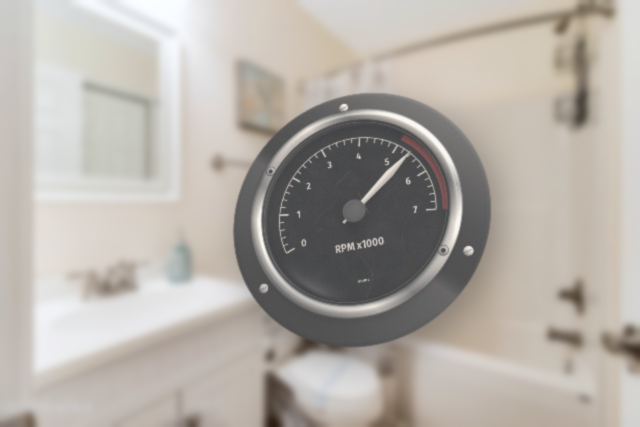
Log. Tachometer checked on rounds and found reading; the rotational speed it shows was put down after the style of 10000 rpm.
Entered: 5400 rpm
